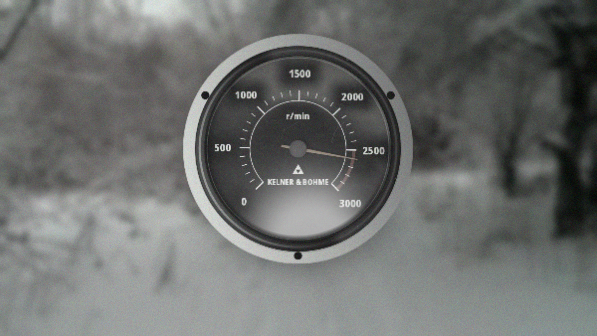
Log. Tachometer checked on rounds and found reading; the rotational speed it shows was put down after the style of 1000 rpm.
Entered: 2600 rpm
